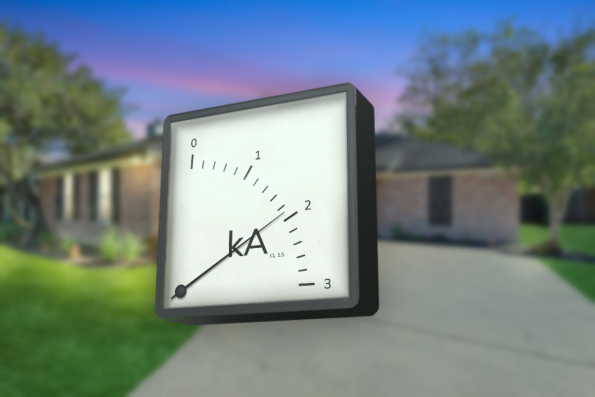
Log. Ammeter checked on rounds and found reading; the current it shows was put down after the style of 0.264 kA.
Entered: 1.9 kA
